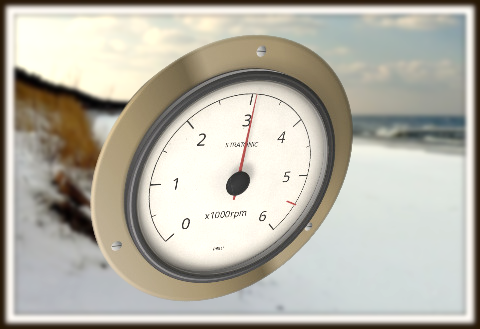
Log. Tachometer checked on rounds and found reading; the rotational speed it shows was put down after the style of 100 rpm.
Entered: 3000 rpm
